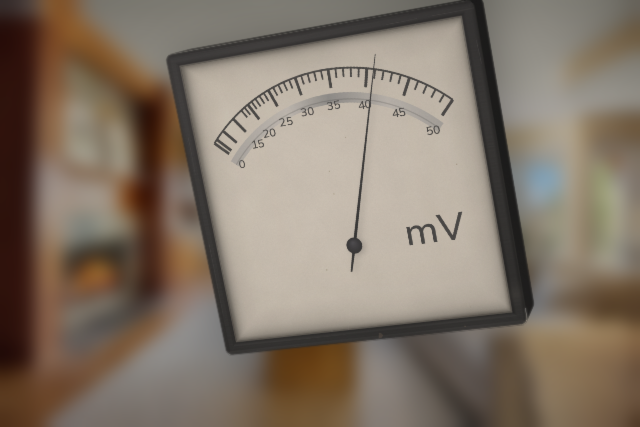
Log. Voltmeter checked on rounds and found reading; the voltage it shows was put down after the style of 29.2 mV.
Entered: 41 mV
